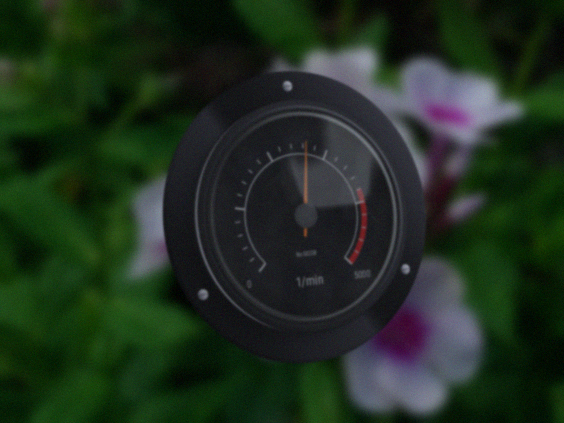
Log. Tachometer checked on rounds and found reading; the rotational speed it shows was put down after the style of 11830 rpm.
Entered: 2600 rpm
